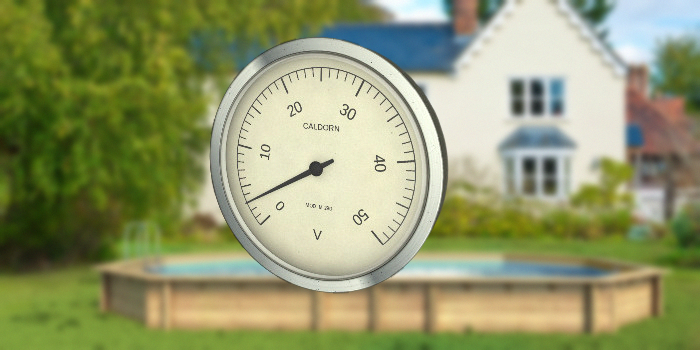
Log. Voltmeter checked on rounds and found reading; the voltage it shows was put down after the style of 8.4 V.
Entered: 3 V
